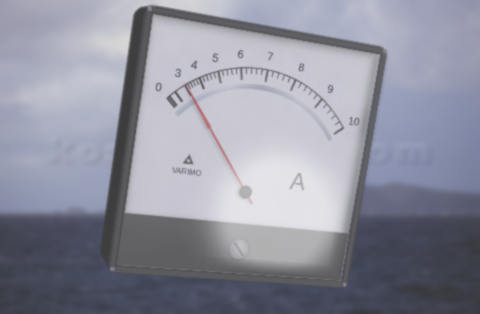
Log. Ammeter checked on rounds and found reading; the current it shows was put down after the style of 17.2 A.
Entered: 3 A
